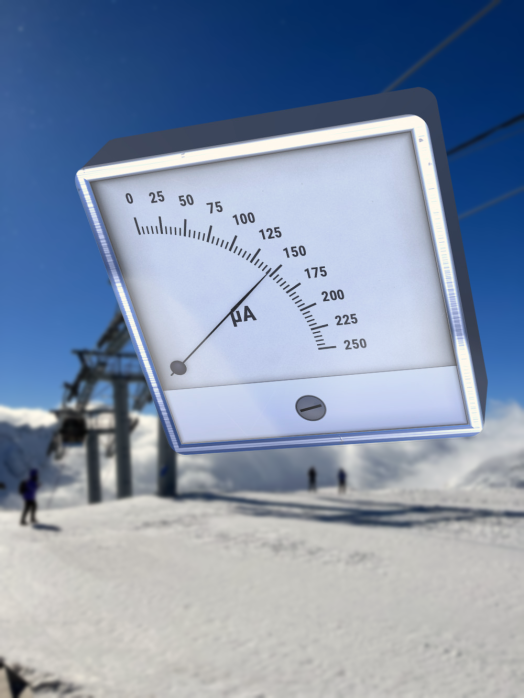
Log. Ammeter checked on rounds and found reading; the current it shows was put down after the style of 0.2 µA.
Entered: 145 µA
